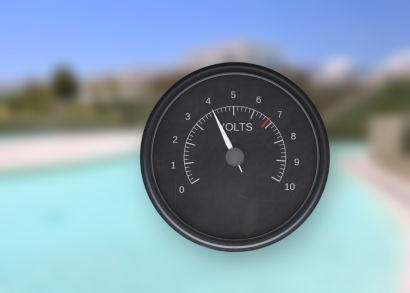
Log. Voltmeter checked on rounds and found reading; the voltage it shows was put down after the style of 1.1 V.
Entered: 4 V
